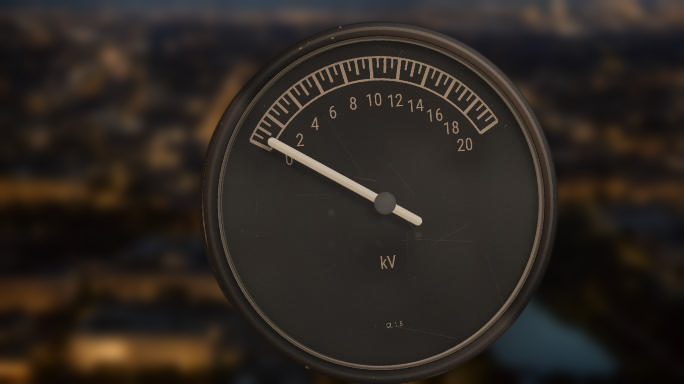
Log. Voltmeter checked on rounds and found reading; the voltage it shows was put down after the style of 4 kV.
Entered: 0.5 kV
